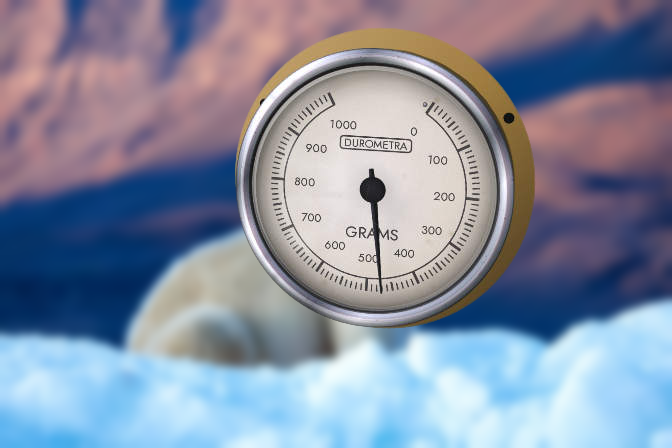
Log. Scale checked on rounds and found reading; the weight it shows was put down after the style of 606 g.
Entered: 470 g
